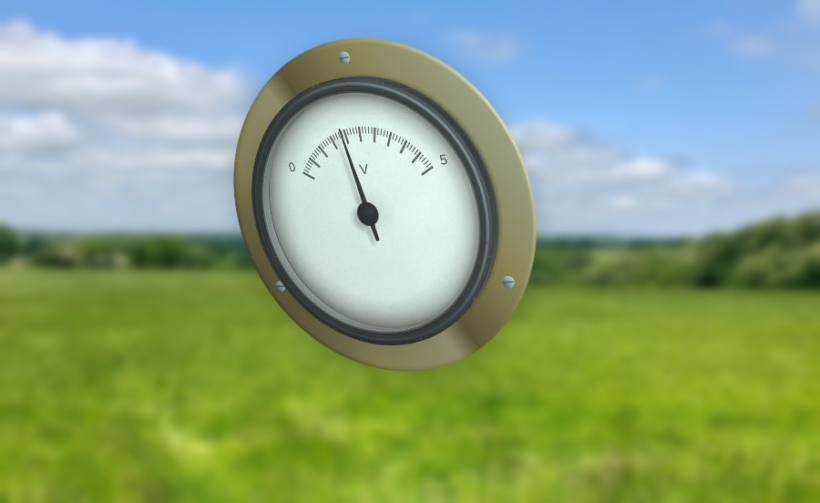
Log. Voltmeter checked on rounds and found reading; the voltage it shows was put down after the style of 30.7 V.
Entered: 2 V
